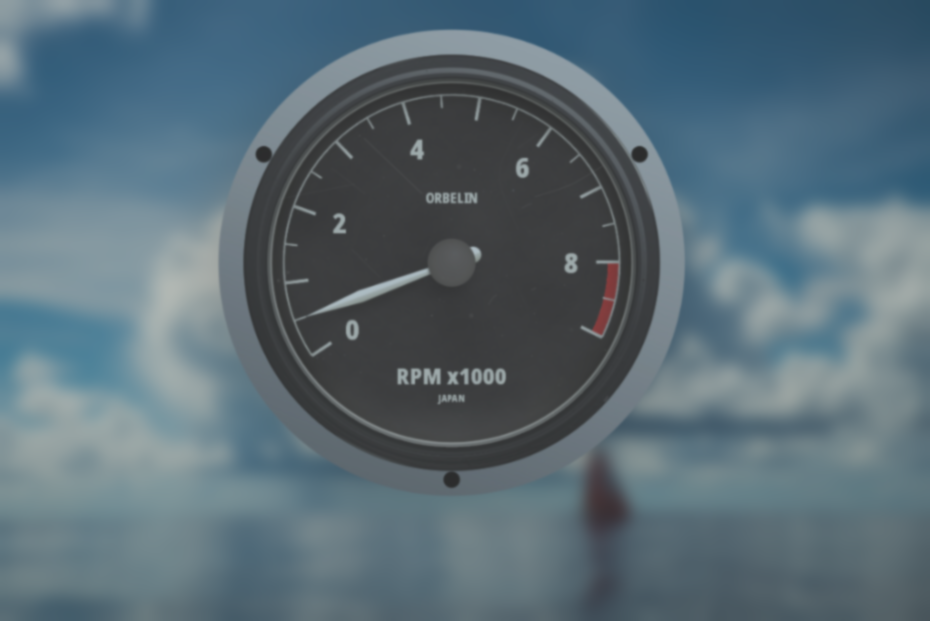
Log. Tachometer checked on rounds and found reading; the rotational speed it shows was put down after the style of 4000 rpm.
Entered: 500 rpm
